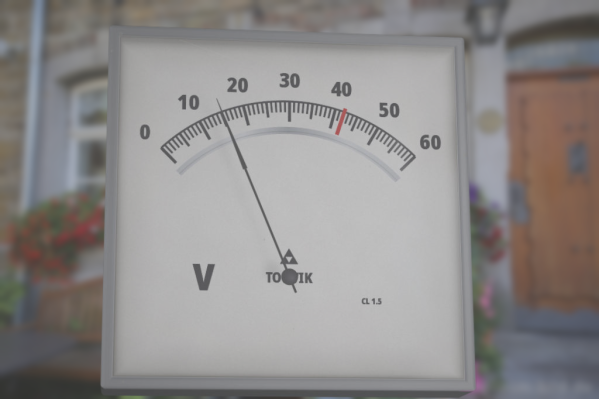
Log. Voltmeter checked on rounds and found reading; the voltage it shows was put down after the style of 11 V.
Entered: 15 V
